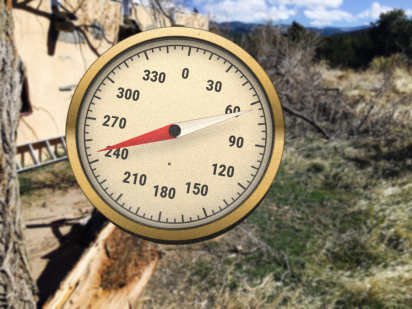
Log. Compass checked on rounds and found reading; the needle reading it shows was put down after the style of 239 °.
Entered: 245 °
